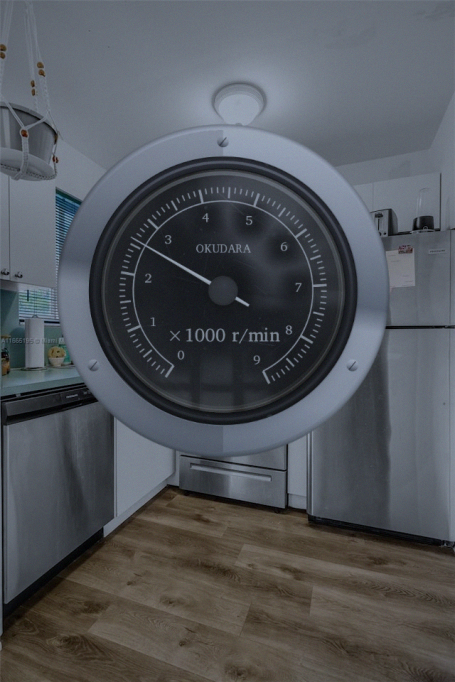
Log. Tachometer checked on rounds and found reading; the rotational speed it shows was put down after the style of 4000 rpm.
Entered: 2600 rpm
